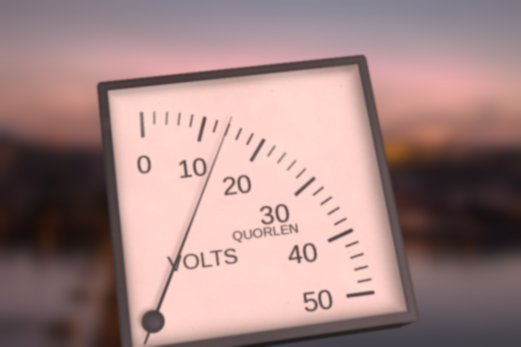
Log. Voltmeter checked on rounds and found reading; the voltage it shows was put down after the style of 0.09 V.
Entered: 14 V
